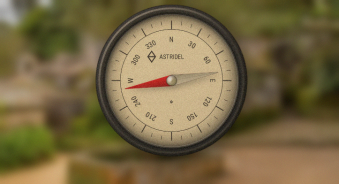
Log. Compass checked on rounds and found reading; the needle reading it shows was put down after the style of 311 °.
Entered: 260 °
